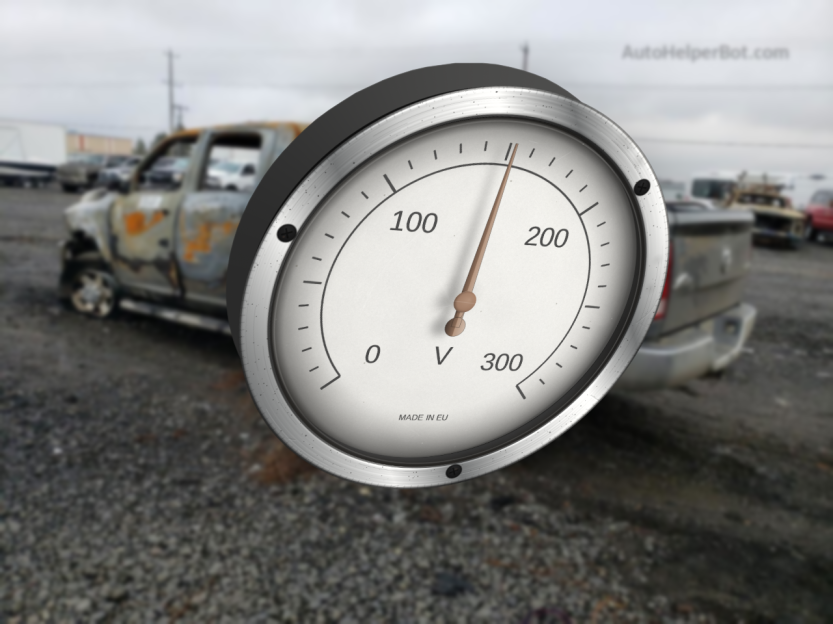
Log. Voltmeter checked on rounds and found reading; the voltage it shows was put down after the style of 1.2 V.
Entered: 150 V
